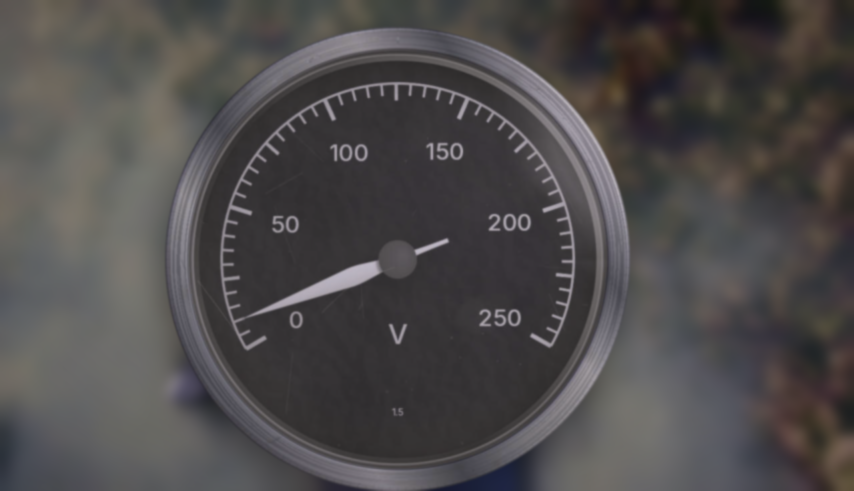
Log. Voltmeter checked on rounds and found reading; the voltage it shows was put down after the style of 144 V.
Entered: 10 V
